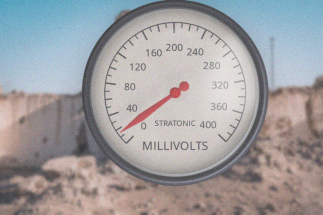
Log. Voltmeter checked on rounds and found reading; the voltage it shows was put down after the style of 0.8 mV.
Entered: 15 mV
